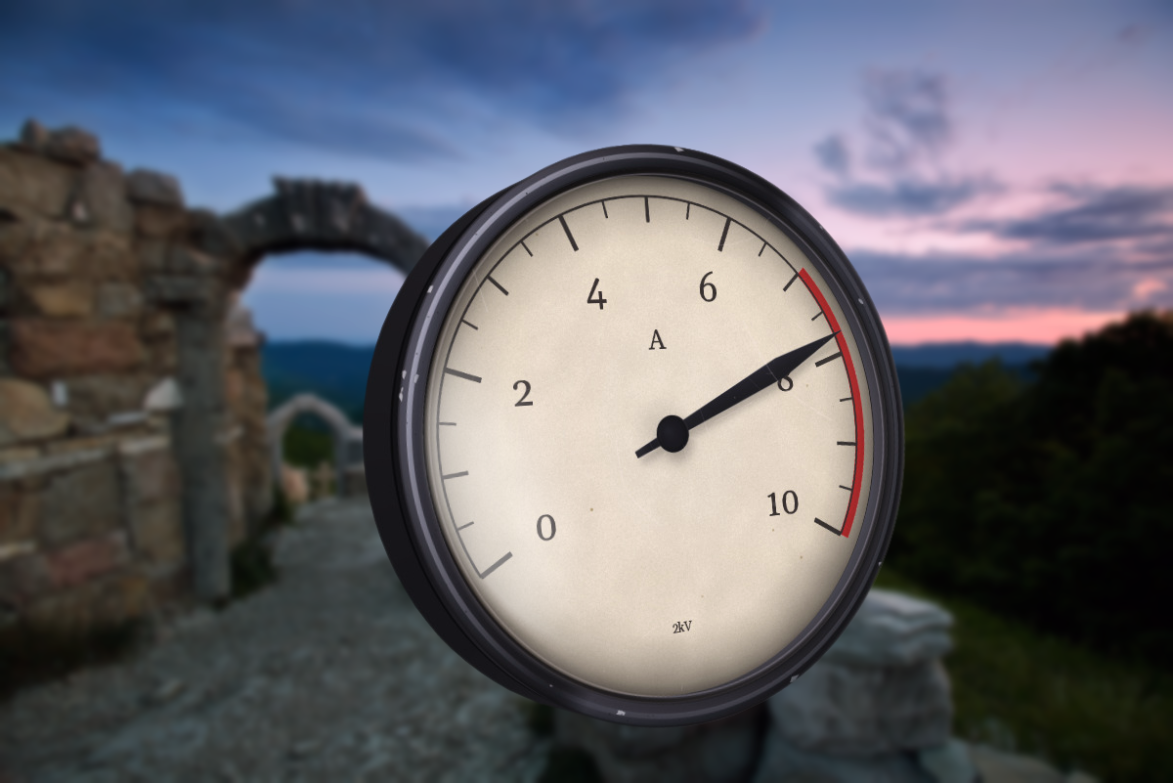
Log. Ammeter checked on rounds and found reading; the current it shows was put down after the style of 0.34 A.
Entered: 7.75 A
